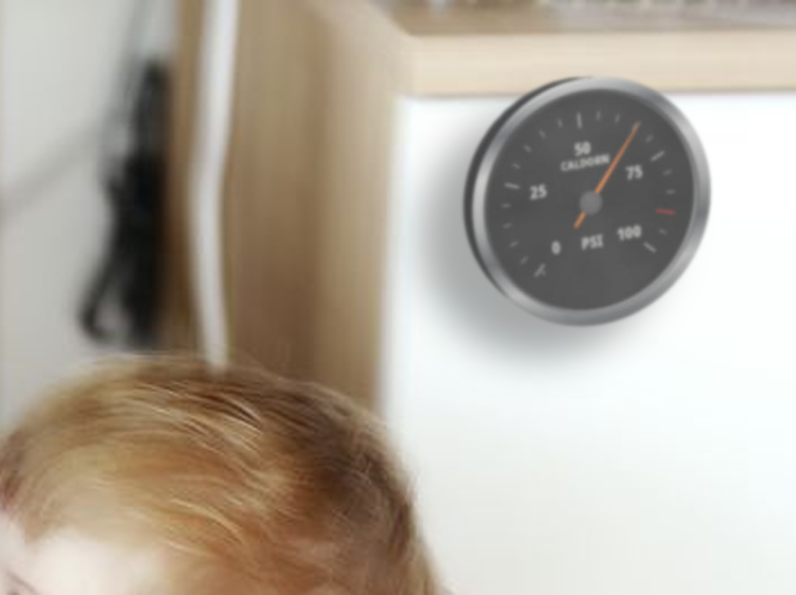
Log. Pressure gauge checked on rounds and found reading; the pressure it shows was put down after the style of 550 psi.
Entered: 65 psi
